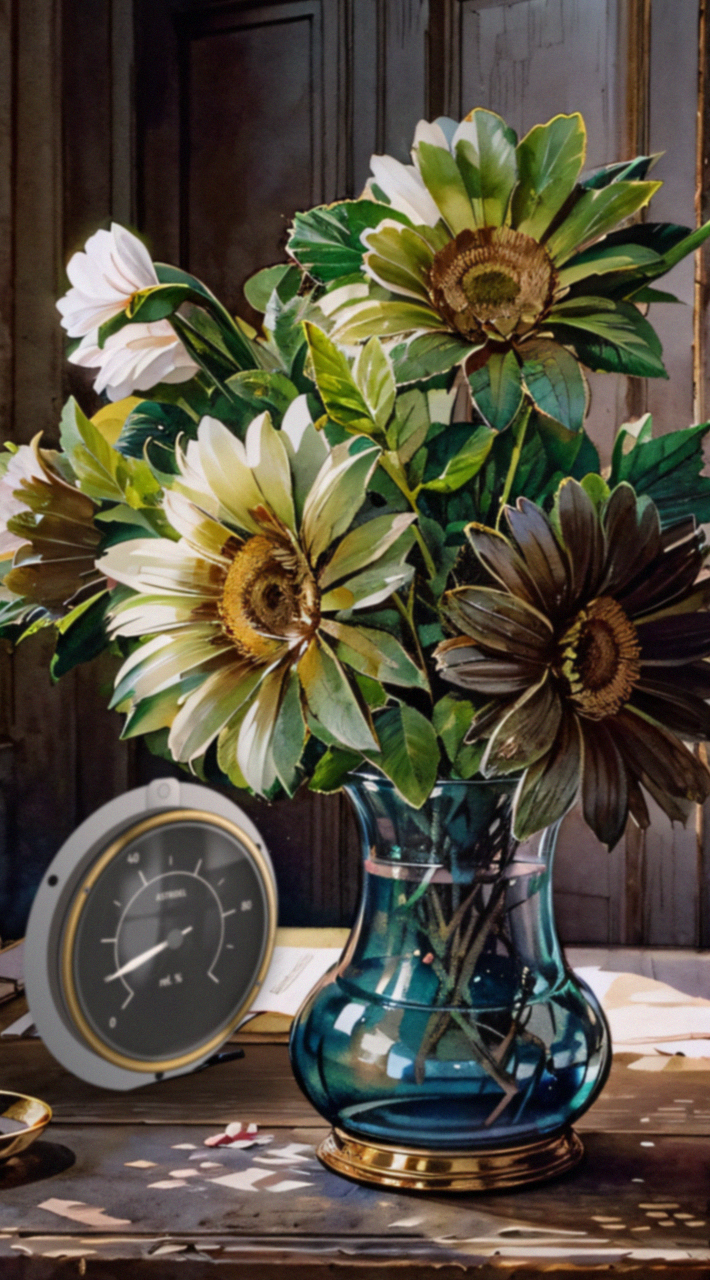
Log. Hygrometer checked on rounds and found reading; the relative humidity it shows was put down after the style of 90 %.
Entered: 10 %
